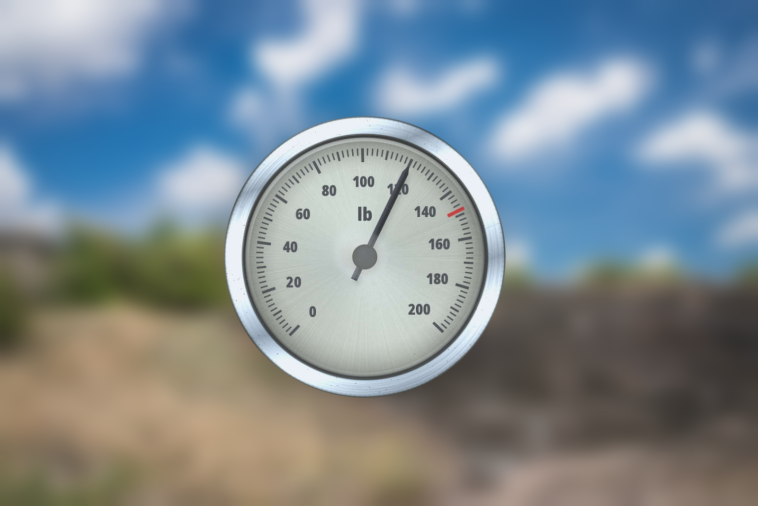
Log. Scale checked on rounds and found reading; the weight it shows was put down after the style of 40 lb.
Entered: 120 lb
